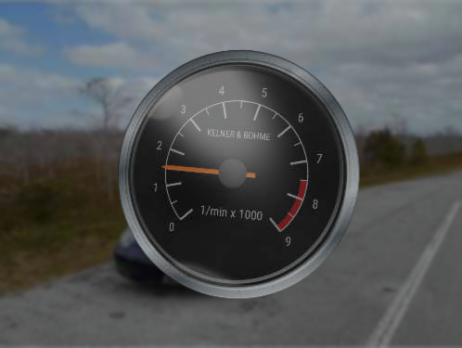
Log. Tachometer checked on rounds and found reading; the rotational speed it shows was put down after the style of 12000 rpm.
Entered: 1500 rpm
